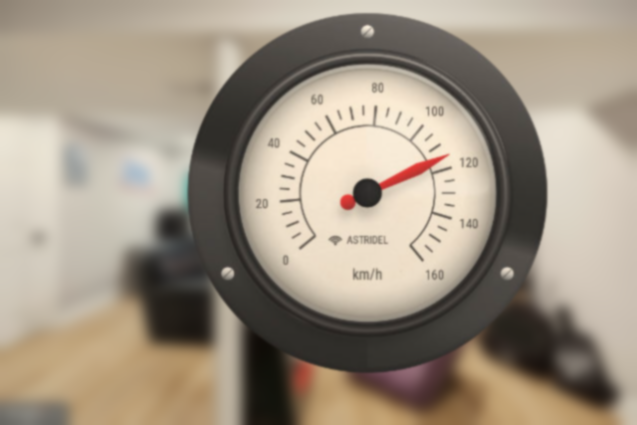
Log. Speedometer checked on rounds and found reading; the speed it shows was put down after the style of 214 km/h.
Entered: 115 km/h
